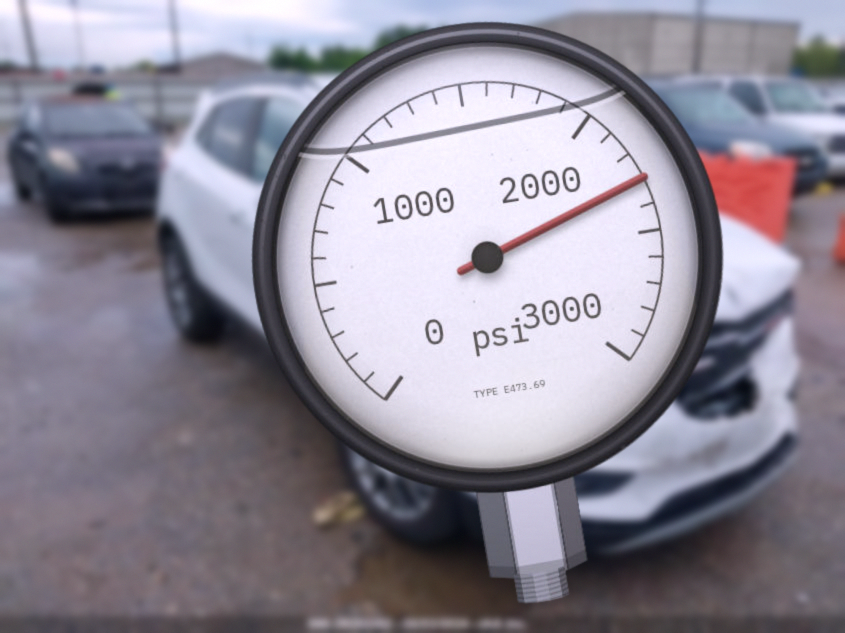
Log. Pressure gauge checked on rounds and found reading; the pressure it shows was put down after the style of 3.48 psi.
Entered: 2300 psi
